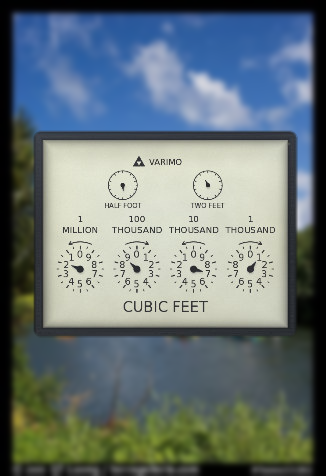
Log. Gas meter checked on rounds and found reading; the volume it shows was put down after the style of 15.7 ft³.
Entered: 187100 ft³
